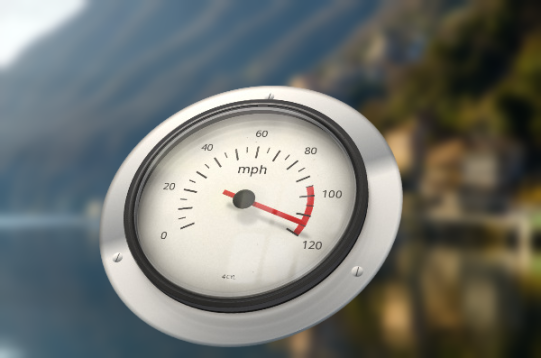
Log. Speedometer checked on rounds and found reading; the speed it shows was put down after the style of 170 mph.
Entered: 115 mph
